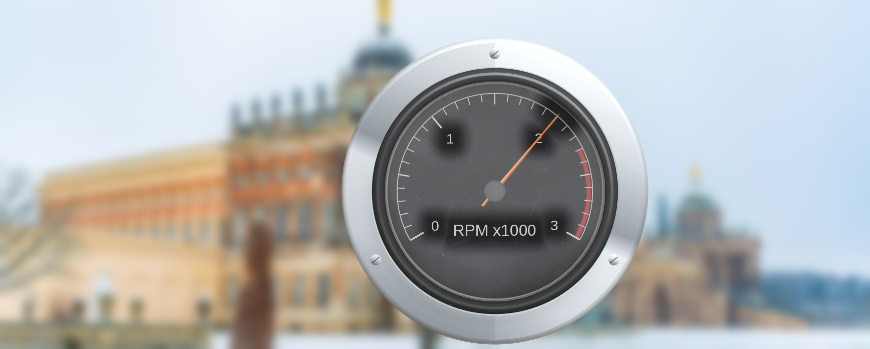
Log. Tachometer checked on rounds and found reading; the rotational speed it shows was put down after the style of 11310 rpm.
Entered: 2000 rpm
